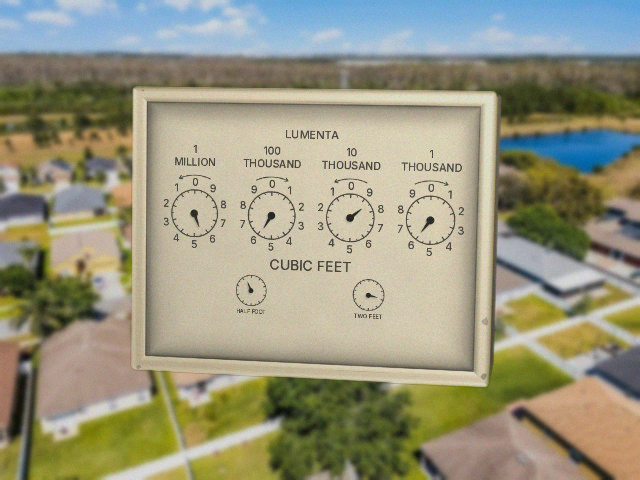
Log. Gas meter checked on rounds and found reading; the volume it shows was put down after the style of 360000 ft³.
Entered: 558600 ft³
